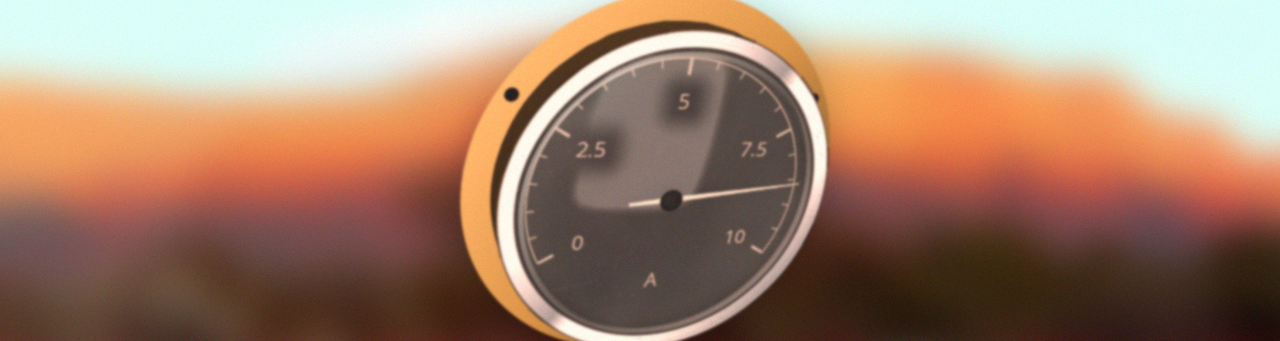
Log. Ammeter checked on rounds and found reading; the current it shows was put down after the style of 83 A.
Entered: 8.5 A
